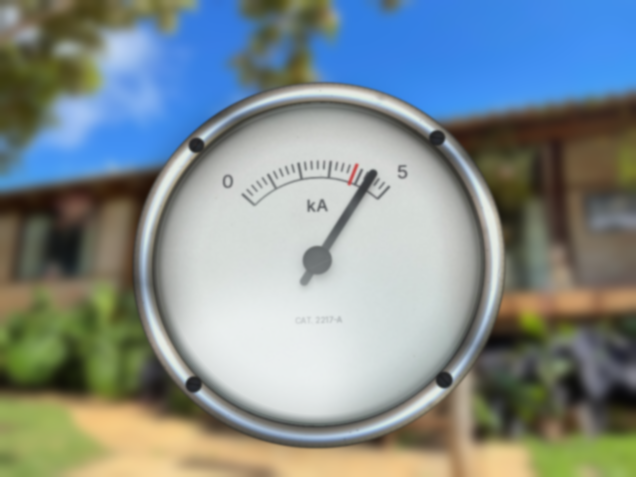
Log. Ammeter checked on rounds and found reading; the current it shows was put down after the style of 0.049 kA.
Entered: 4.4 kA
